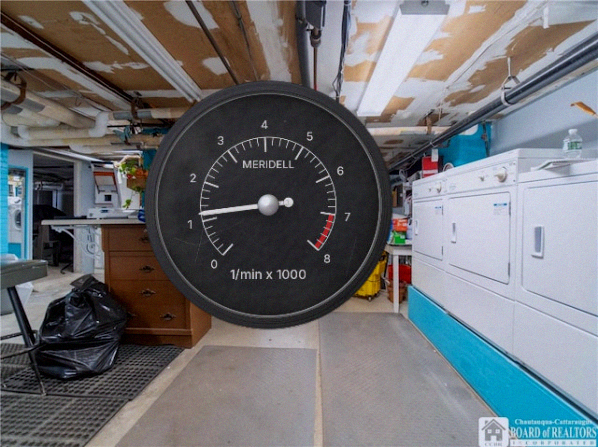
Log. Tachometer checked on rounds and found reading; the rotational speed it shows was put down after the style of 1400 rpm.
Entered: 1200 rpm
